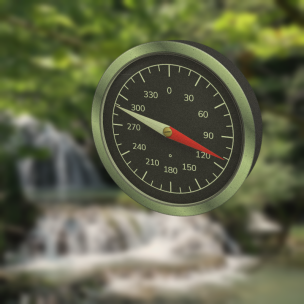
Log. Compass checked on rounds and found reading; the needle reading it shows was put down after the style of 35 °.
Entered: 110 °
